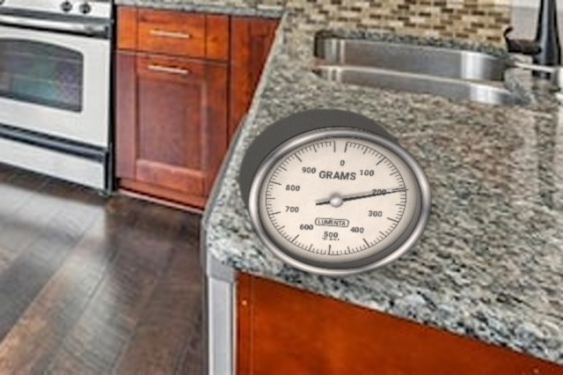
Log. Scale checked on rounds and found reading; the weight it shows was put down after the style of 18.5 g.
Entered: 200 g
